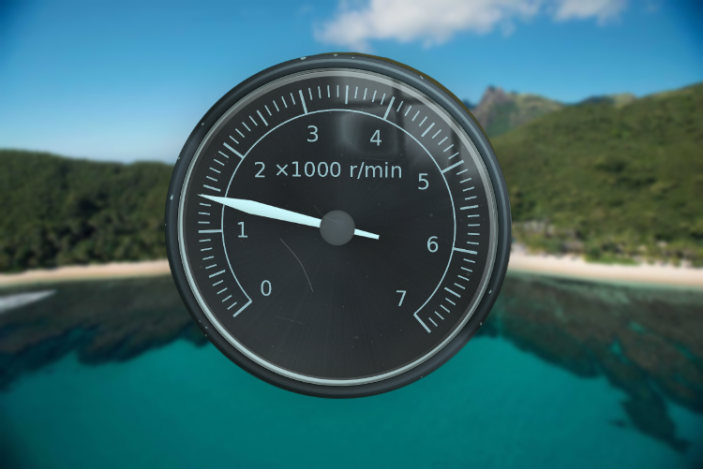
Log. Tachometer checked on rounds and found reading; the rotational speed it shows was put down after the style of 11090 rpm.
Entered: 1400 rpm
